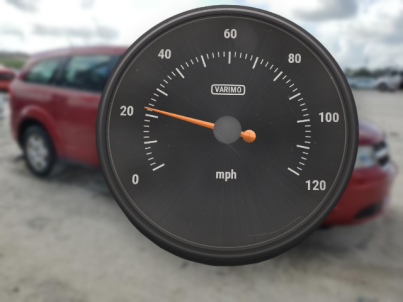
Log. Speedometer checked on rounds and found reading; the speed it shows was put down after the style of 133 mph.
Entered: 22 mph
